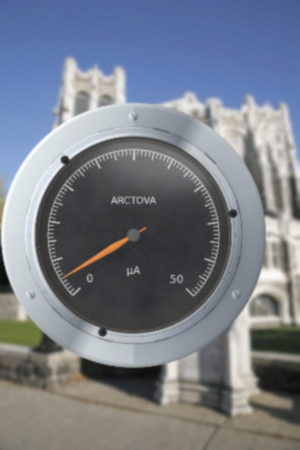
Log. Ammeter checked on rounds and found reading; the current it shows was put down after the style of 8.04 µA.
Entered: 2.5 µA
